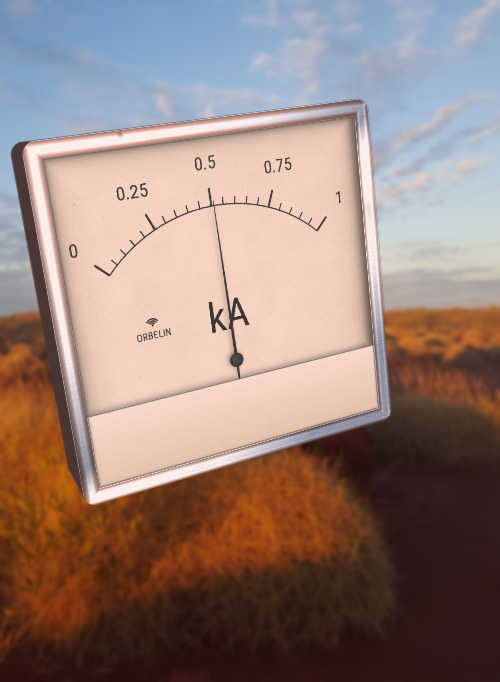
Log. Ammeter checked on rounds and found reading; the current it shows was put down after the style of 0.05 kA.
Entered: 0.5 kA
